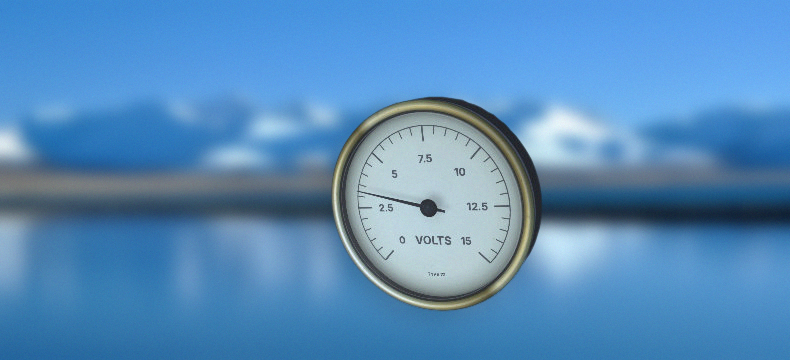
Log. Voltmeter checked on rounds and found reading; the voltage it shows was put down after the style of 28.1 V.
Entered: 3.25 V
